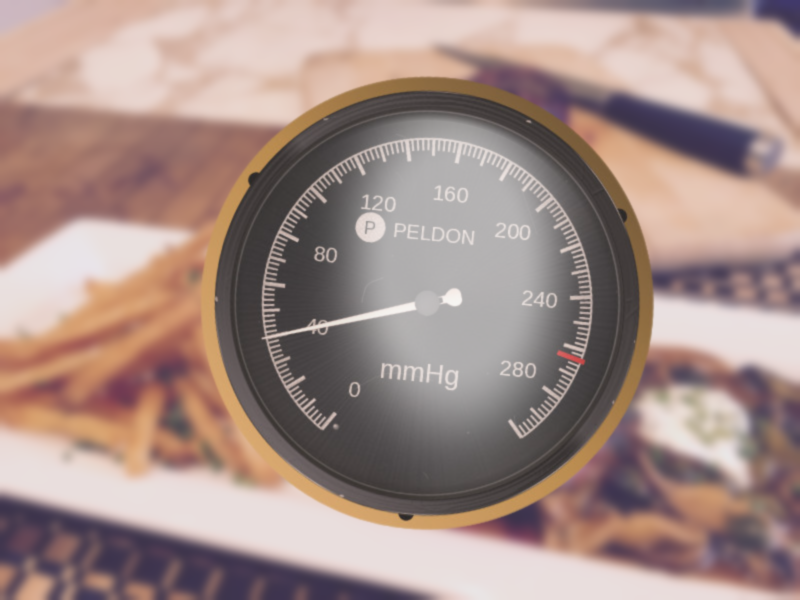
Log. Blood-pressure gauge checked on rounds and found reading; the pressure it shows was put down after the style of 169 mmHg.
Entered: 40 mmHg
